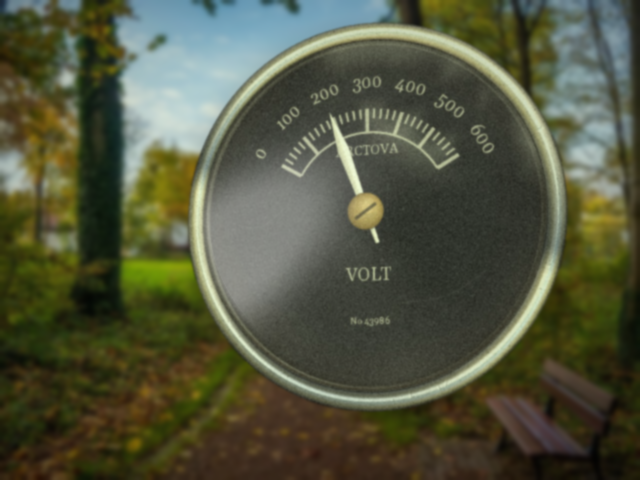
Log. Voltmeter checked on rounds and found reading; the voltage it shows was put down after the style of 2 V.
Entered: 200 V
